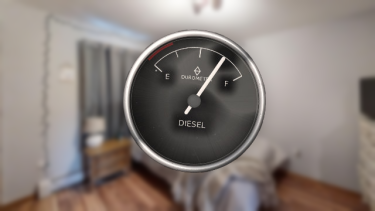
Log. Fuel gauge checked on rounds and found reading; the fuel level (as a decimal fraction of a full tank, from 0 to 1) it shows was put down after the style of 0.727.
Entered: 0.75
